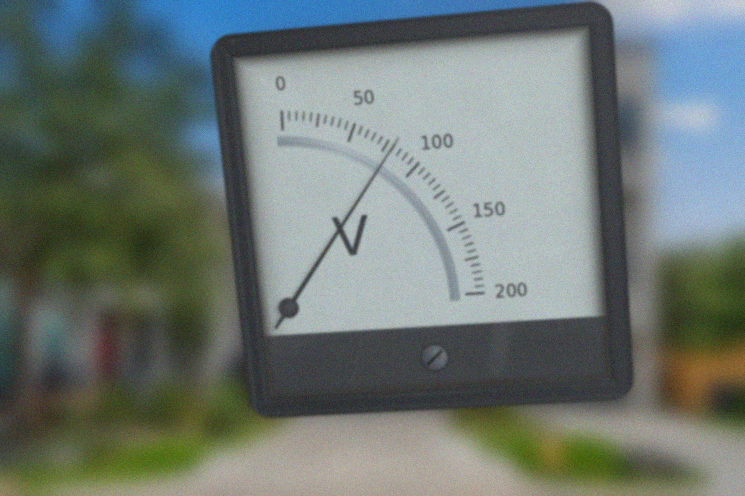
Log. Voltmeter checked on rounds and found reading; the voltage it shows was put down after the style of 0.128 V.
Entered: 80 V
